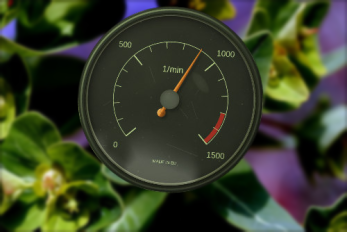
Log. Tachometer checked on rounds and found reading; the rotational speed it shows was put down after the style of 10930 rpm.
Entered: 900 rpm
